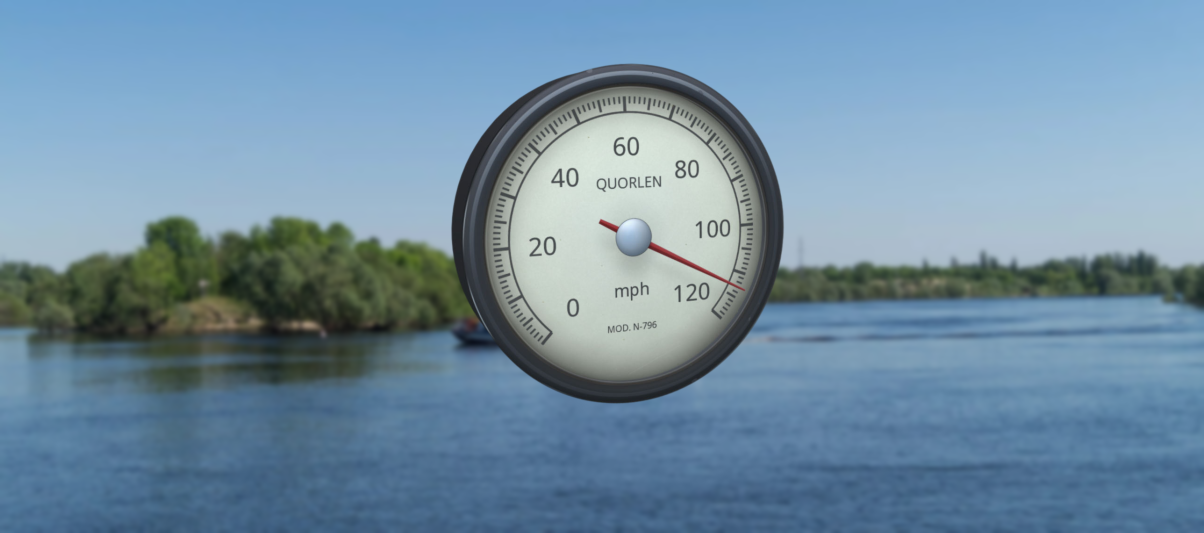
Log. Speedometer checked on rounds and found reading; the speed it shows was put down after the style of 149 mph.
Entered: 113 mph
